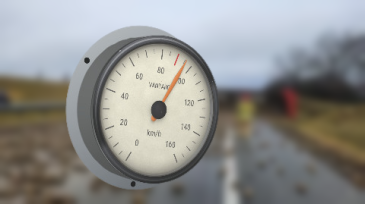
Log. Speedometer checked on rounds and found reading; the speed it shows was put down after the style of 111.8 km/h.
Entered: 95 km/h
